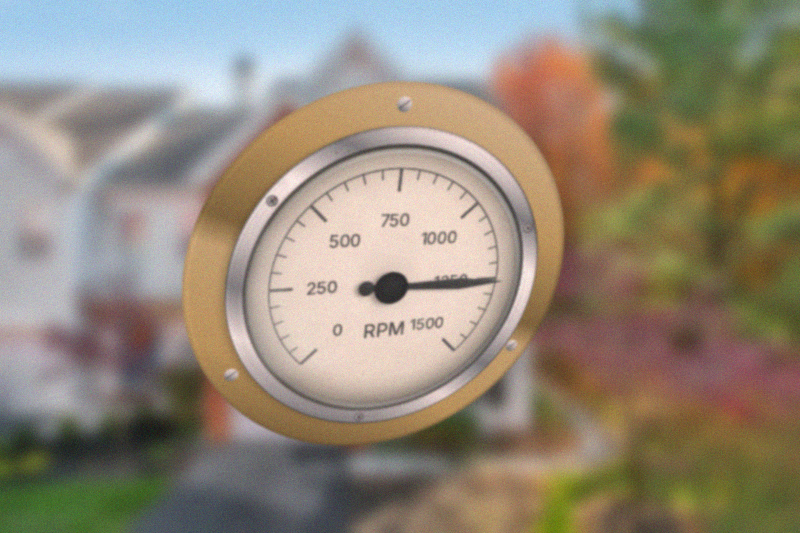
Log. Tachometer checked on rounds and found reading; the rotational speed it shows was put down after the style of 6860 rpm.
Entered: 1250 rpm
